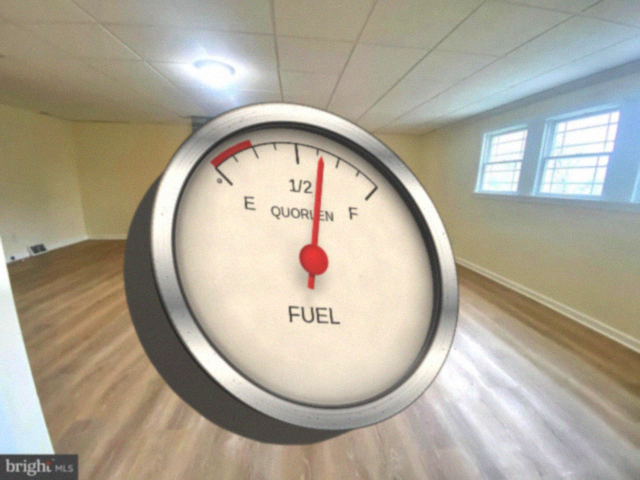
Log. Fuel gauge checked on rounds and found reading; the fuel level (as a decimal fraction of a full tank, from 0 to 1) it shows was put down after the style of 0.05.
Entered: 0.625
